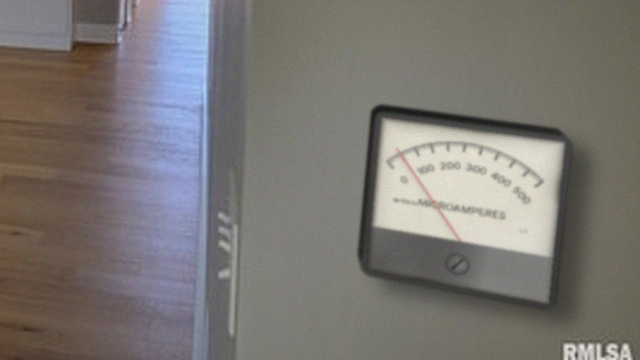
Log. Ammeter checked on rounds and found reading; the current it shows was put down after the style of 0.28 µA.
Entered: 50 µA
